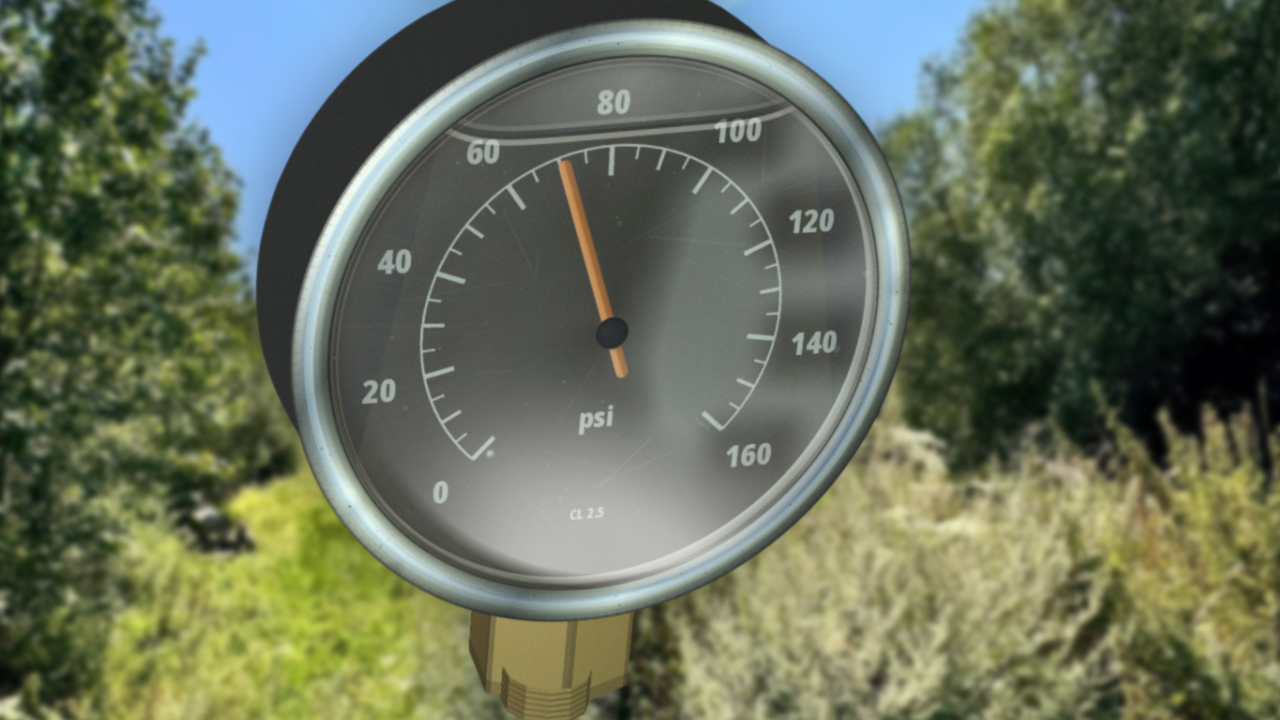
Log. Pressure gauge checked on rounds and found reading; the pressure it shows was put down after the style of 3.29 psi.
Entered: 70 psi
